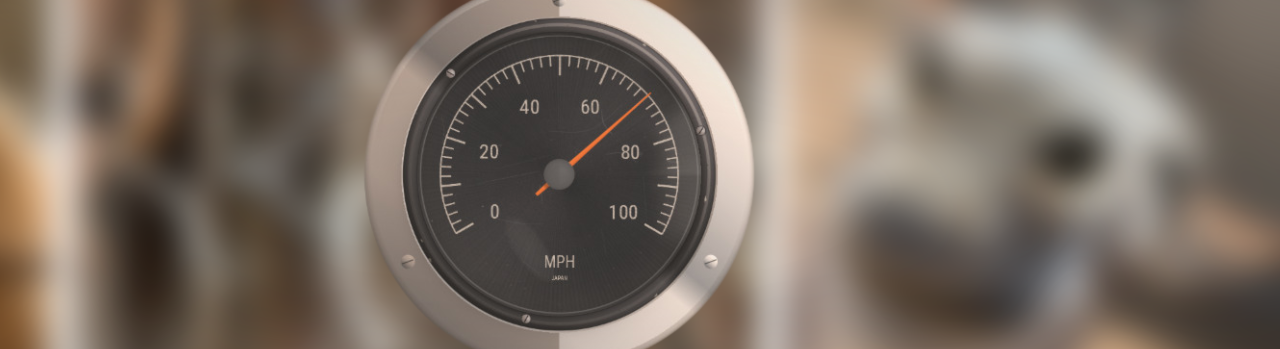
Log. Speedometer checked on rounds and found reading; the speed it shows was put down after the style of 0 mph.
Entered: 70 mph
